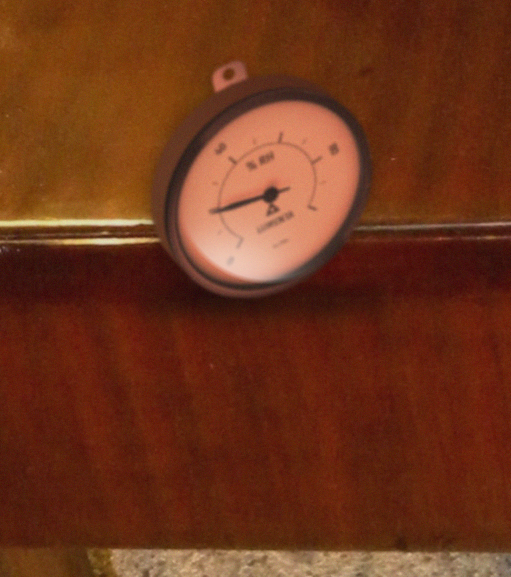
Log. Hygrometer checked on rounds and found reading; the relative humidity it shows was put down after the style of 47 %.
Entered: 20 %
